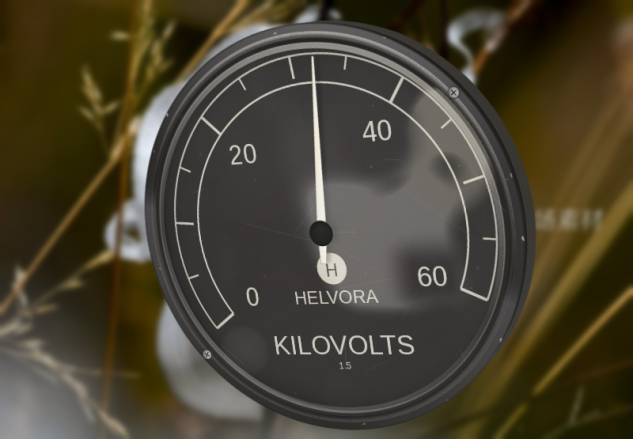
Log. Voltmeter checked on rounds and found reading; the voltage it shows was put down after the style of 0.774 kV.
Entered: 32.5 kV
